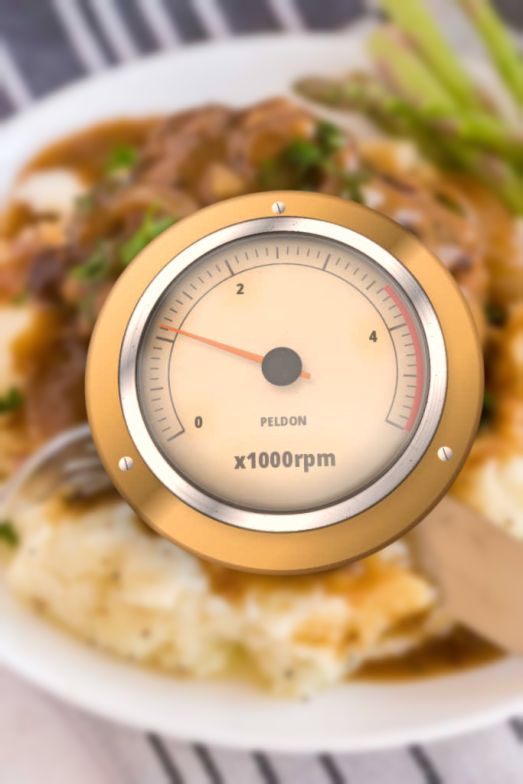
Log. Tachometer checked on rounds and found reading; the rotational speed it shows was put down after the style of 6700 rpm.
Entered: 1100 rpm
